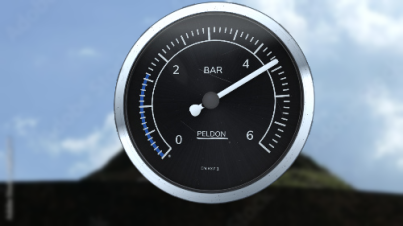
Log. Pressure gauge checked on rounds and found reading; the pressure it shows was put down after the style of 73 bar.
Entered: 4.4 bar
